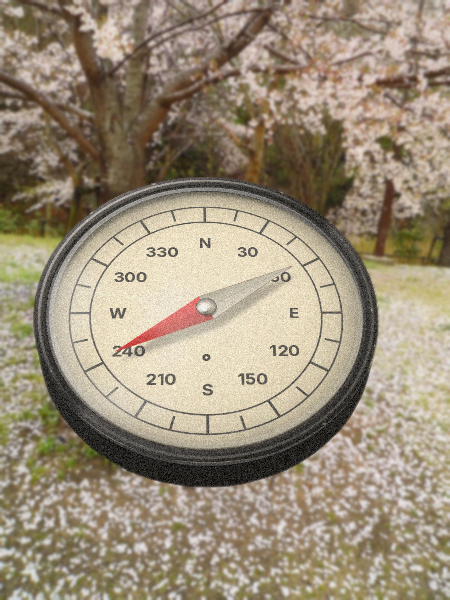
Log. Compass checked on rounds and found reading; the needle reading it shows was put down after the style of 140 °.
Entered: 240 °
